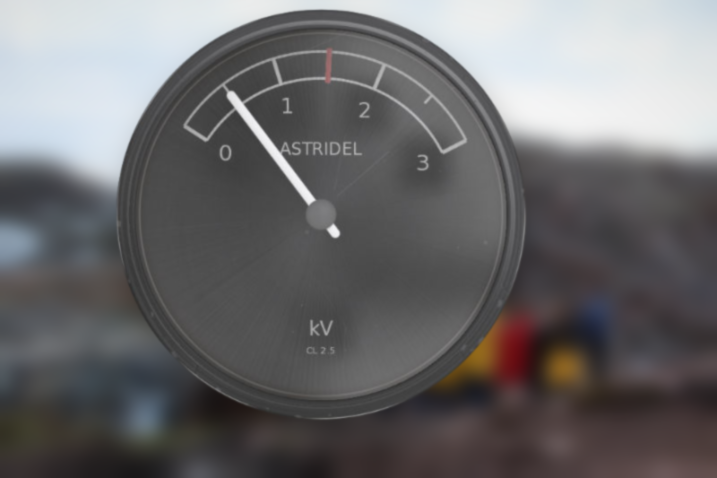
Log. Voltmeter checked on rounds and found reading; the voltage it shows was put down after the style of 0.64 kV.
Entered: 0.5 kV
